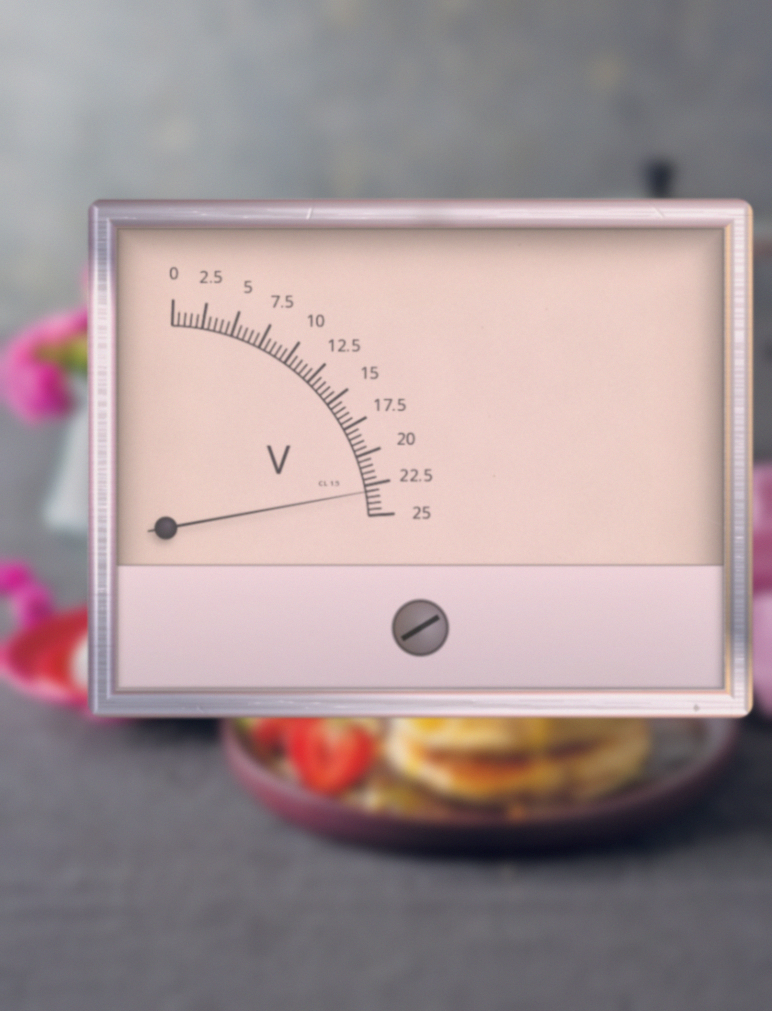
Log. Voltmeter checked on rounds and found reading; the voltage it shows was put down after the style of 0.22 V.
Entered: 23 V
